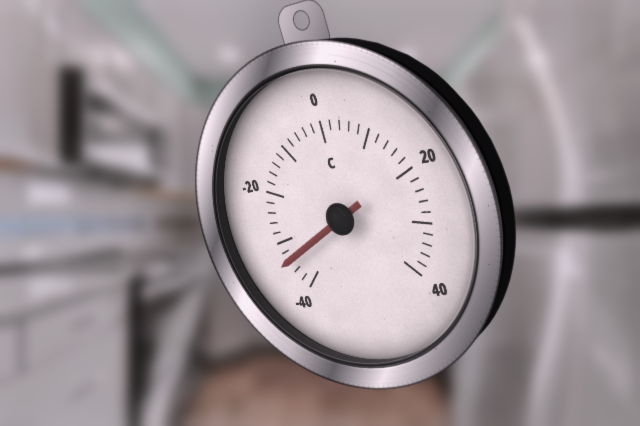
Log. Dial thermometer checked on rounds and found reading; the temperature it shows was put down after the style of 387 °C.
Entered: -34 °C
